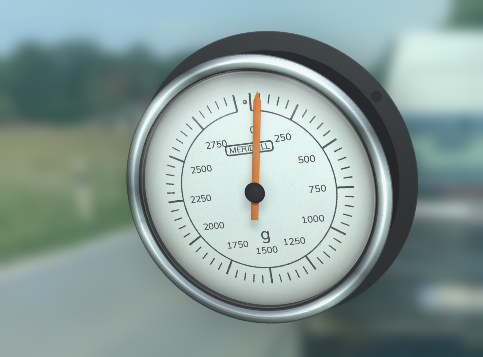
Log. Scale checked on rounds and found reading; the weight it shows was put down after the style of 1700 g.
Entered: 50 g
